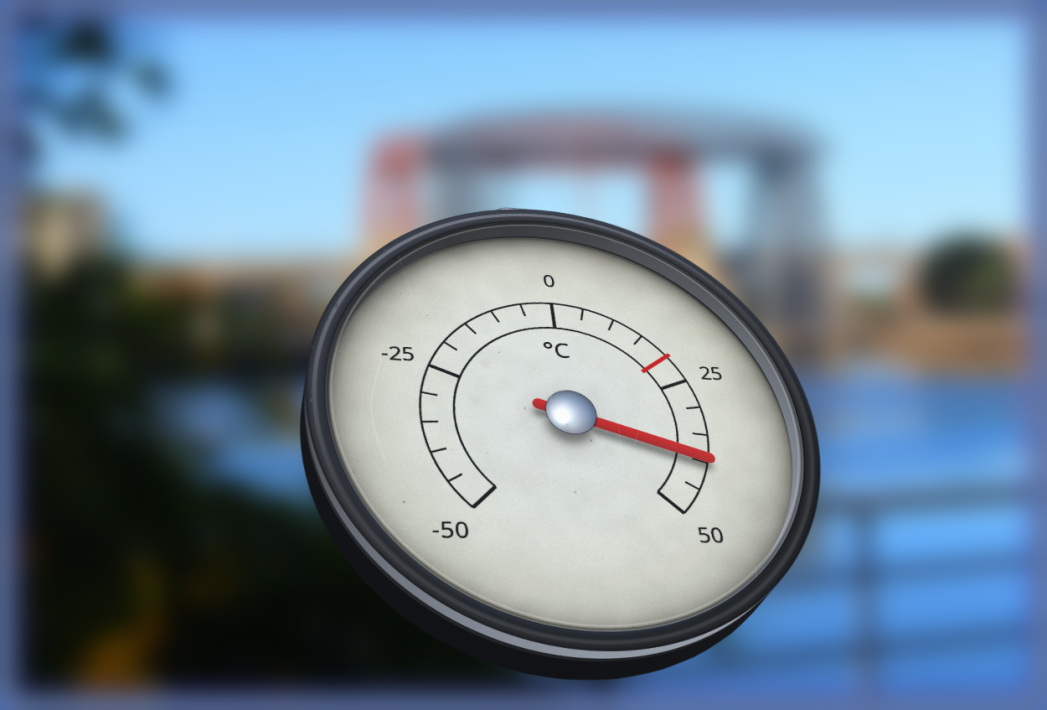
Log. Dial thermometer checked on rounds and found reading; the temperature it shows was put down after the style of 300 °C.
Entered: 40 °C
